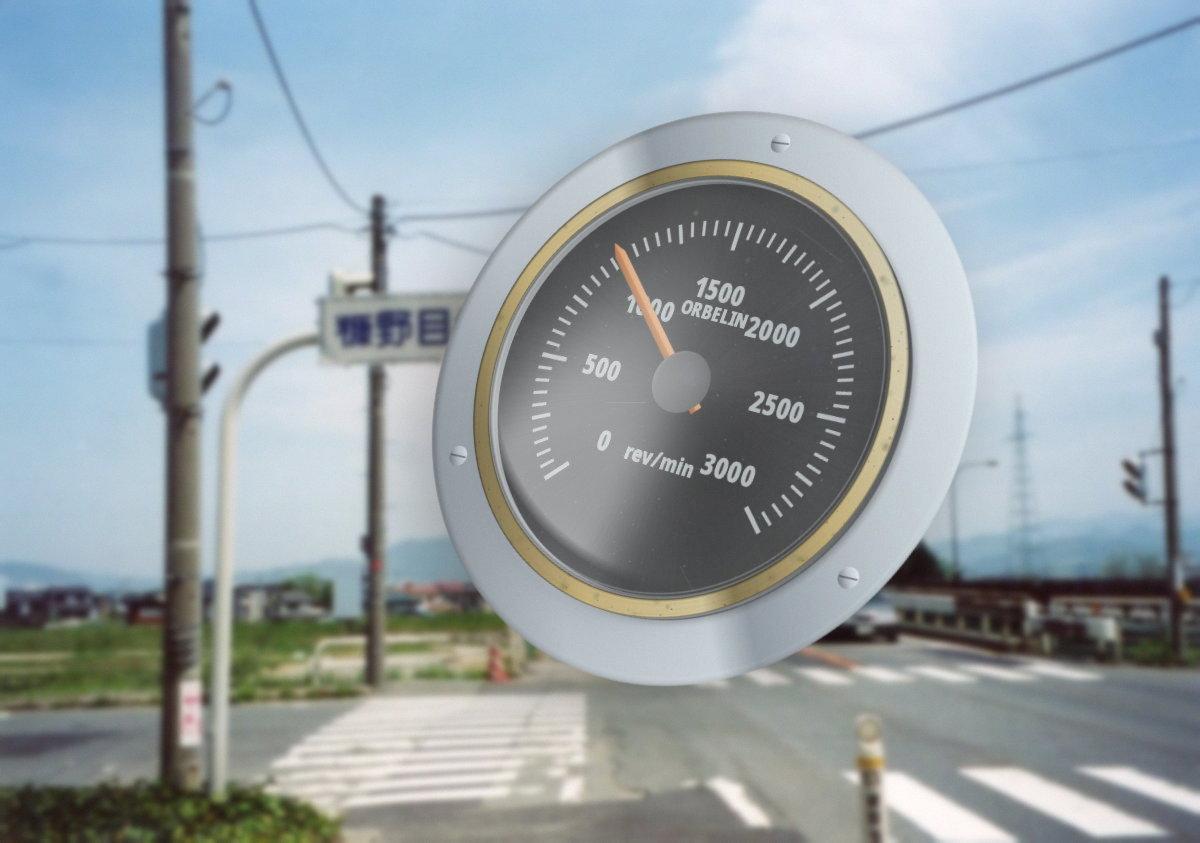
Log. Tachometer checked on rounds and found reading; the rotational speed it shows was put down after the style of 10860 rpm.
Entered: 1000 rpm
